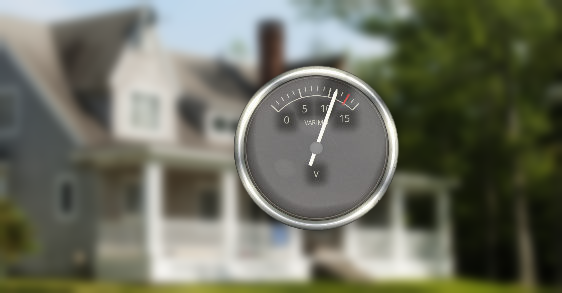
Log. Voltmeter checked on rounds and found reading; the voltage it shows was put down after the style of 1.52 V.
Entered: 11 V
